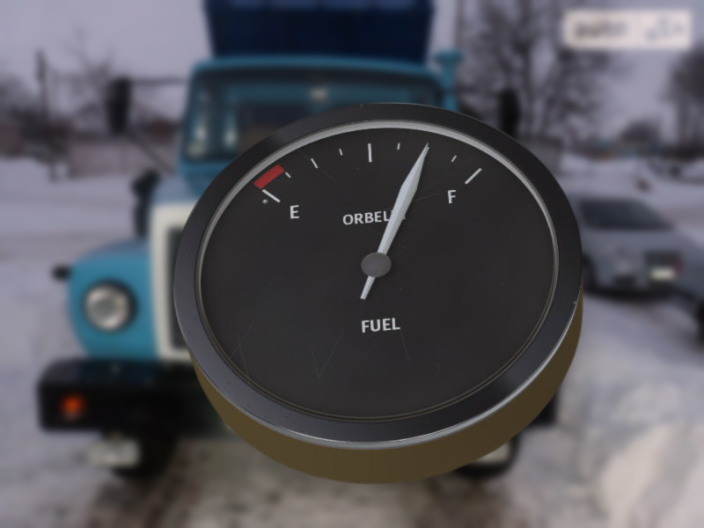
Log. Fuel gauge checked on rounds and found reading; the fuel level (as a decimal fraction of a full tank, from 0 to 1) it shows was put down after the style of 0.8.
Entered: 0.75
